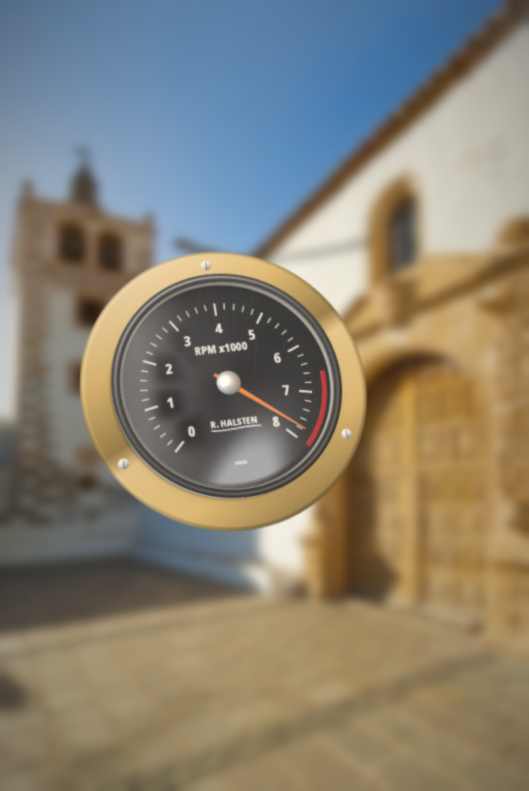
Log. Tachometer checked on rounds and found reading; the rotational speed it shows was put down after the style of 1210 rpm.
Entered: 7800 rpm
